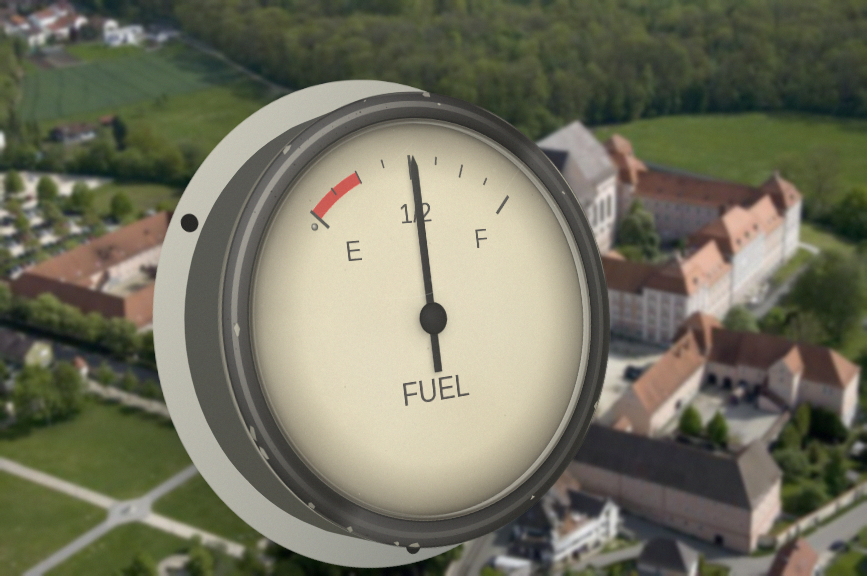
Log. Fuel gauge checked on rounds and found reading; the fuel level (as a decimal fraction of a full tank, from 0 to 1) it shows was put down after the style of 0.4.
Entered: 0.5
